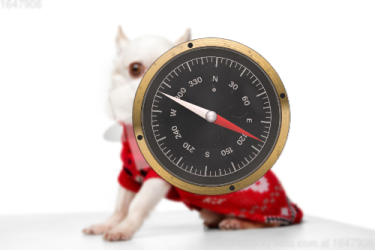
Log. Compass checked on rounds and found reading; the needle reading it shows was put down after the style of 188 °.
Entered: 110 °
